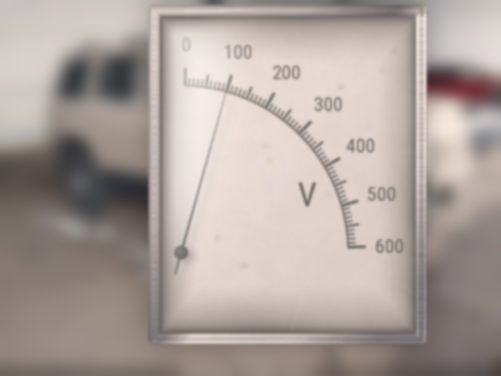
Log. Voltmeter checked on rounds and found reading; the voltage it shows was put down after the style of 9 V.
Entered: 100 V
